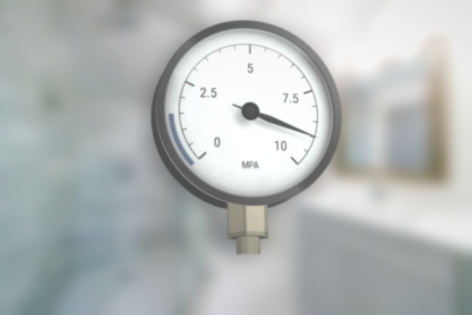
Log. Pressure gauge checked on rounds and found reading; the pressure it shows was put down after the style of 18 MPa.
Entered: 9 MPa
